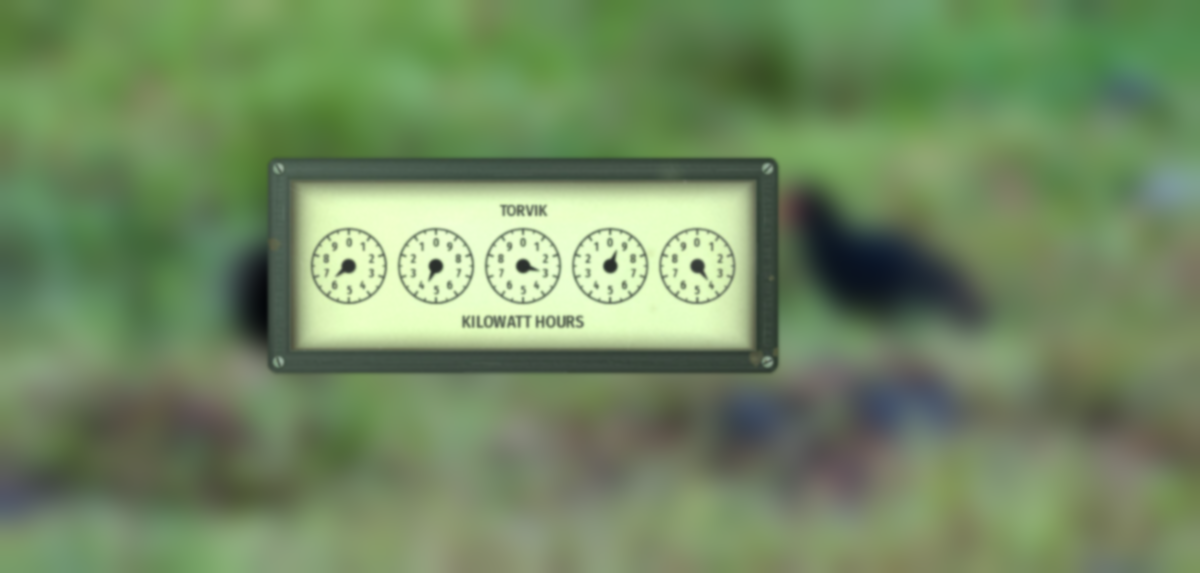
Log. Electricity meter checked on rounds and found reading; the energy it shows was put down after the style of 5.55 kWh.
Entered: 64294 kWh
